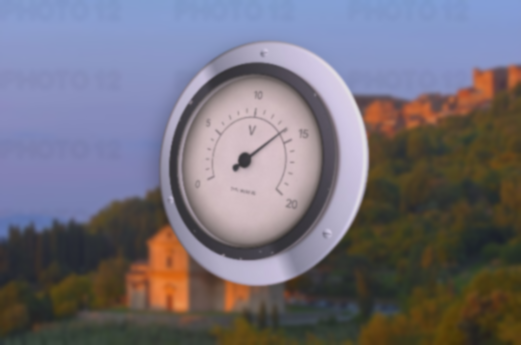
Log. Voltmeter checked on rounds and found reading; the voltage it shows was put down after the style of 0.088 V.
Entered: 14 V
